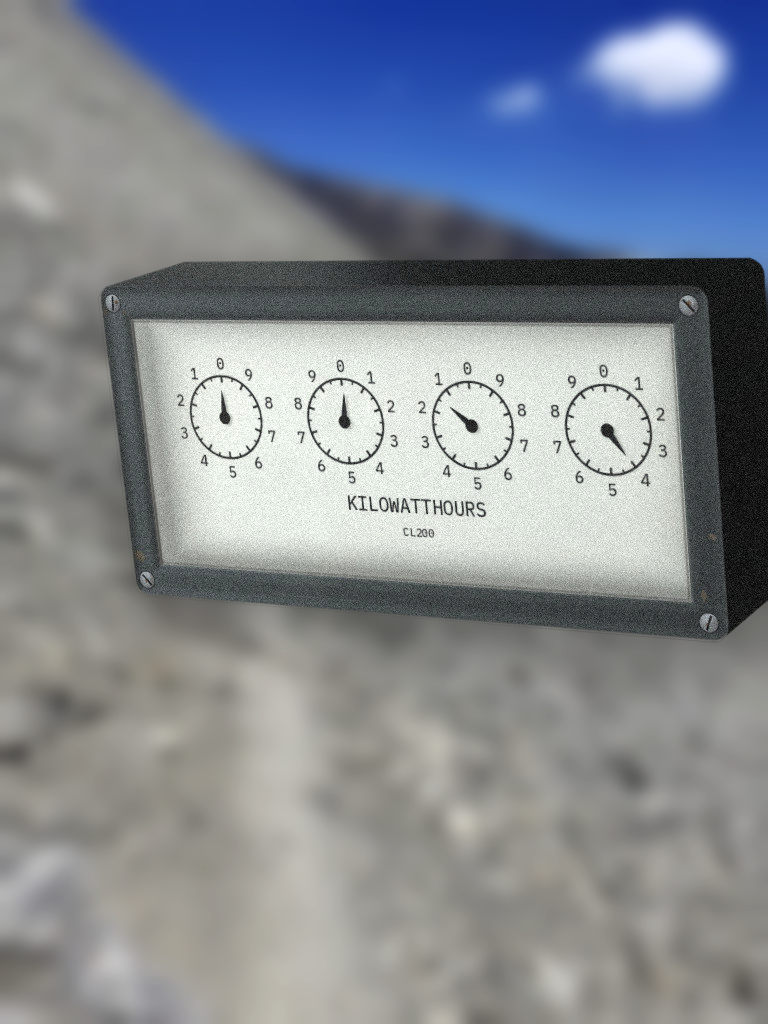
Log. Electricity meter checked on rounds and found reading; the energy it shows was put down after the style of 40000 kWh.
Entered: 14 kWh
